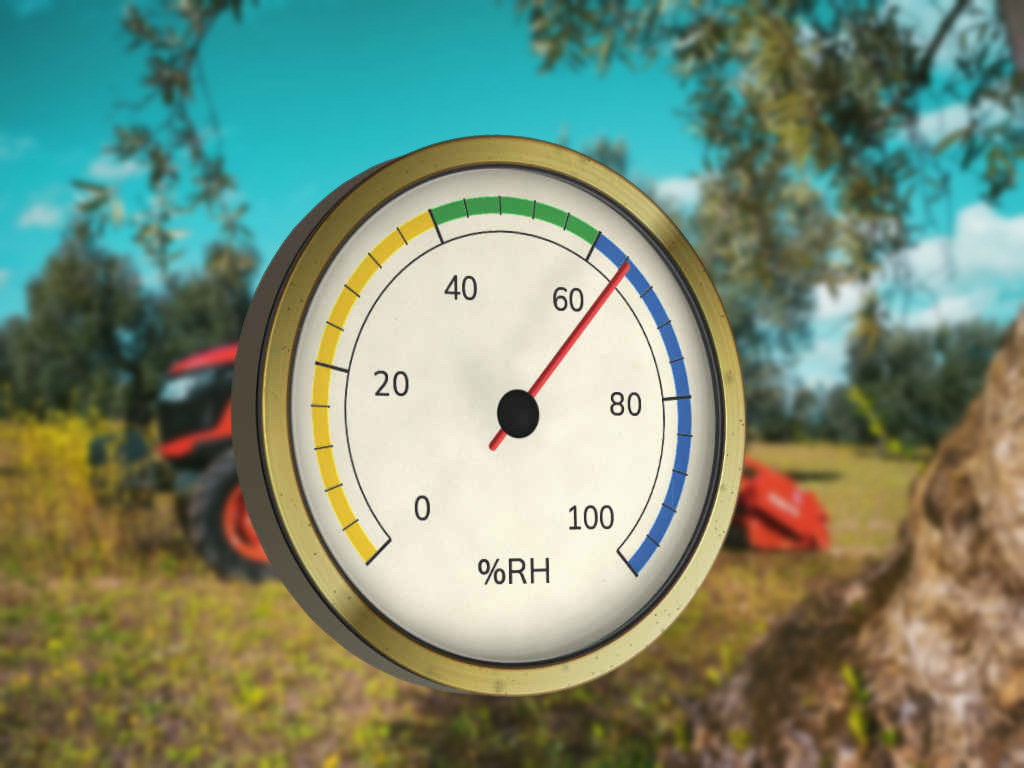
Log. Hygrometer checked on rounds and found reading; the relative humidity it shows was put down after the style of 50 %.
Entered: 64 %
